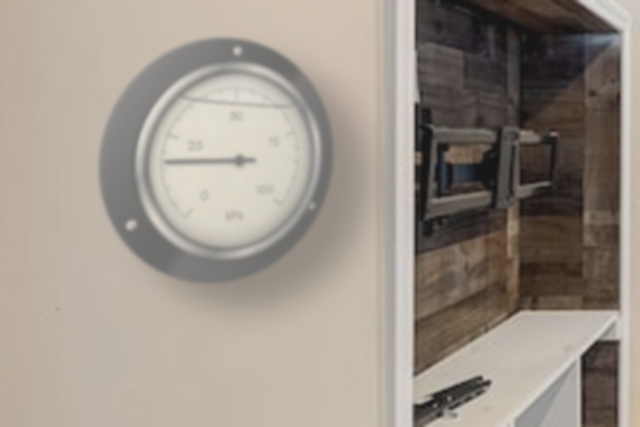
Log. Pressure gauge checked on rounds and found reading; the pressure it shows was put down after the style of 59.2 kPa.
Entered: 17.5 kPa
